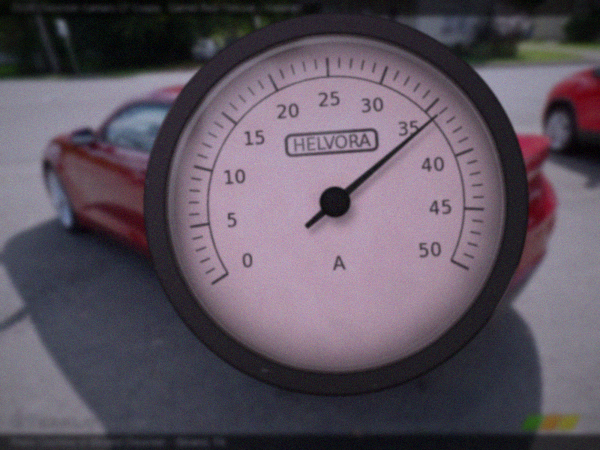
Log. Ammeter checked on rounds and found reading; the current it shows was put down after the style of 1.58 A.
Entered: 36 A
